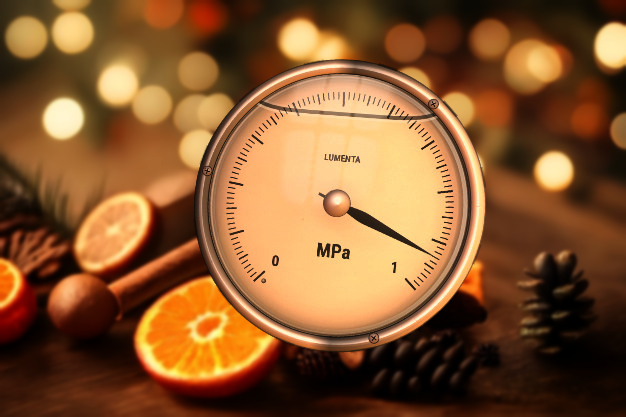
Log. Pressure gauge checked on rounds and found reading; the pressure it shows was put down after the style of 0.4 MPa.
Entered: 0.93 MPa
